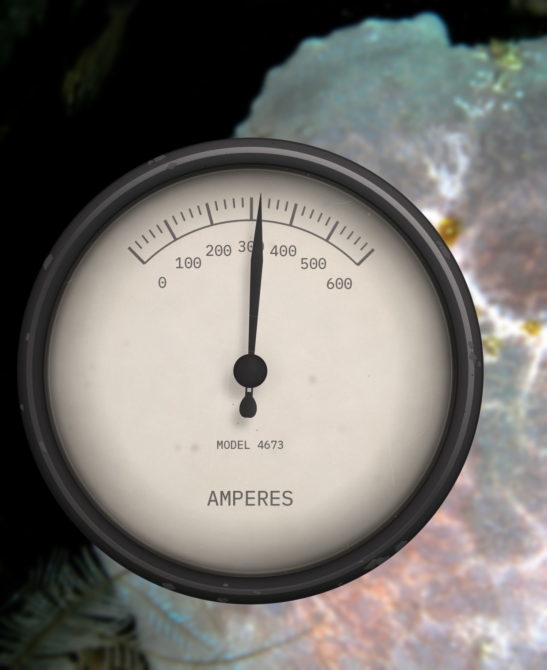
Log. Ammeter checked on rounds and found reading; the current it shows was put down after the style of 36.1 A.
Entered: 320 A
